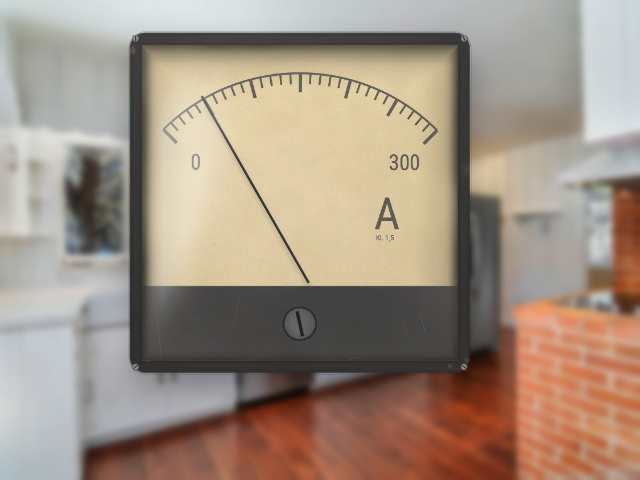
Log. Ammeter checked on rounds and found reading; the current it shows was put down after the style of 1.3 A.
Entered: 50 A
